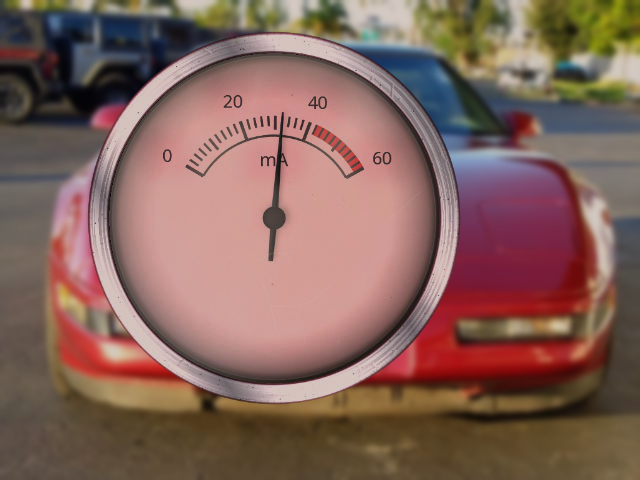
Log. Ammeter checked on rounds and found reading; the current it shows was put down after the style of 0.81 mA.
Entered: 32 mA
